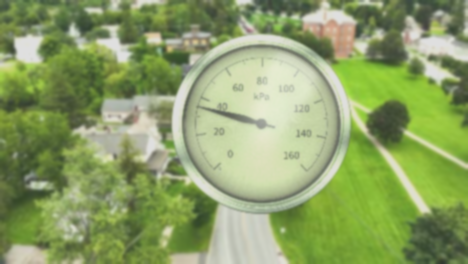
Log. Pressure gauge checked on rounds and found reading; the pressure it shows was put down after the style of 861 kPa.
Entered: 35 kPa
